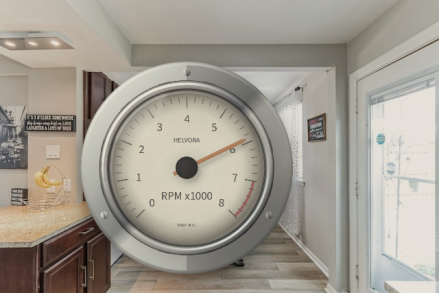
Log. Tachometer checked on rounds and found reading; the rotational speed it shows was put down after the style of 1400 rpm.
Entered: 5900 rpm
